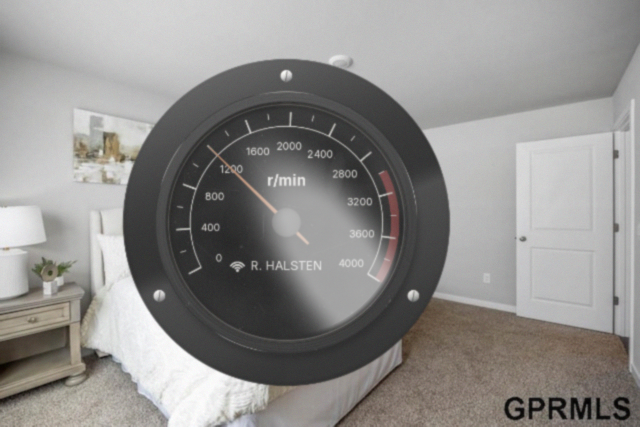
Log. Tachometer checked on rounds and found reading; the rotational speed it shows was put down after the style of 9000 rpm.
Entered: 1200 rpm
